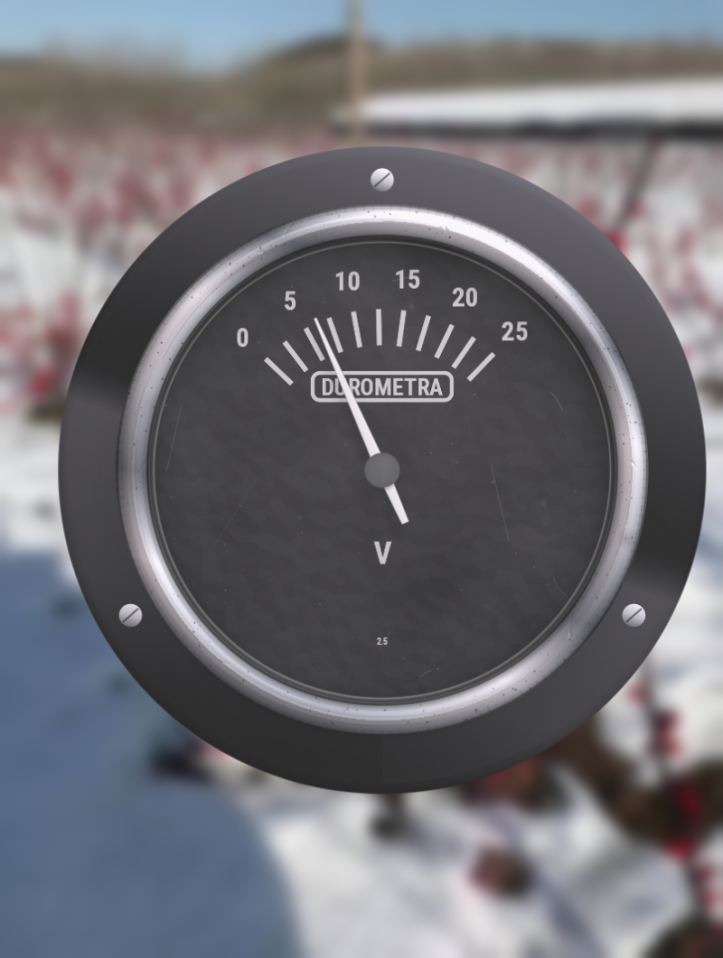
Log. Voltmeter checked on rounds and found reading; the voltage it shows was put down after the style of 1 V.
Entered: 6.25 V
